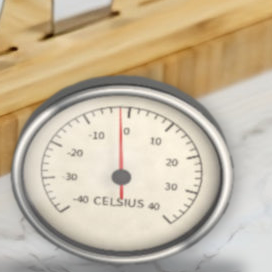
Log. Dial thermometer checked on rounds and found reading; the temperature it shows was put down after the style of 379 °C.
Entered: -2 °C
